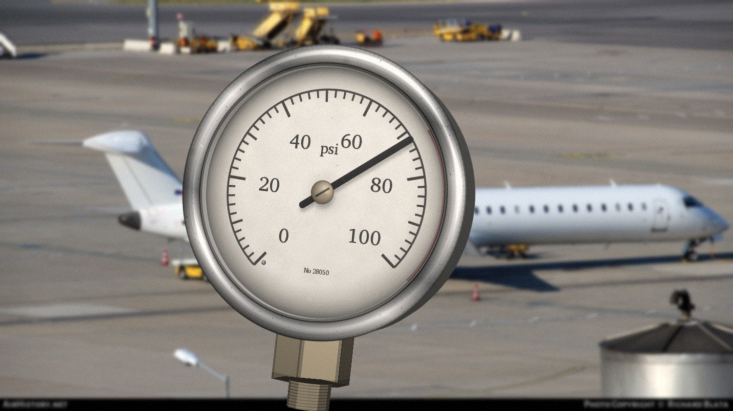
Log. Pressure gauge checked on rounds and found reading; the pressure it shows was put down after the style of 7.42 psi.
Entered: 72 psi
